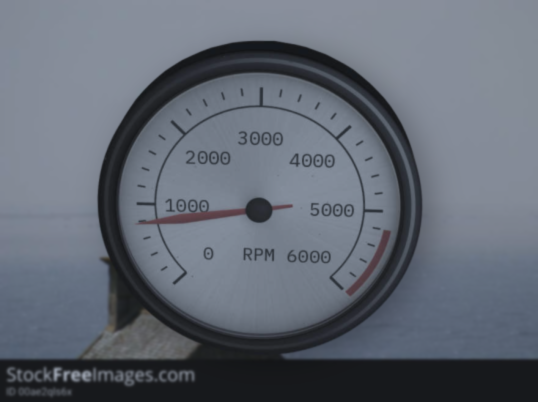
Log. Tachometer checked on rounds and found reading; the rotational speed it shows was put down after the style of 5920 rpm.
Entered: 800 rpm
